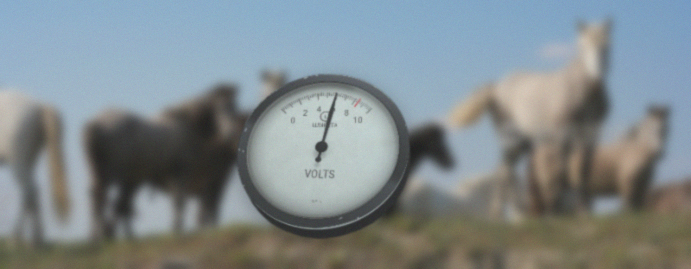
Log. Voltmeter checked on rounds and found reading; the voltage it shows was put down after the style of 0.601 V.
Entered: 6 V
